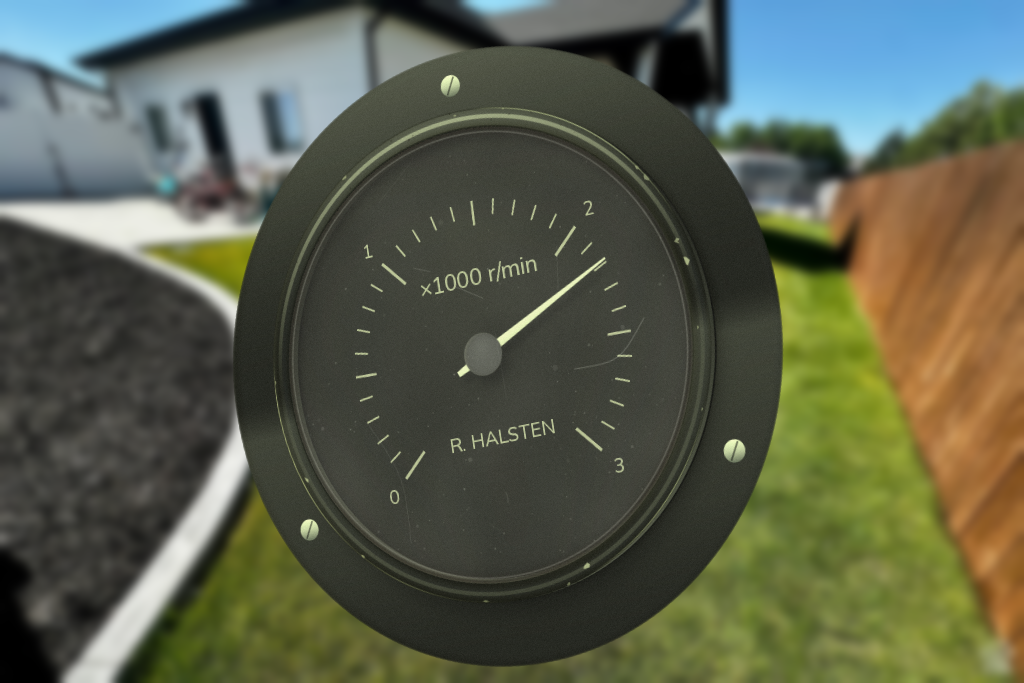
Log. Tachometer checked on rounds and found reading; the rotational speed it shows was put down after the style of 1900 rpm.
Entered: 2200 rpm
